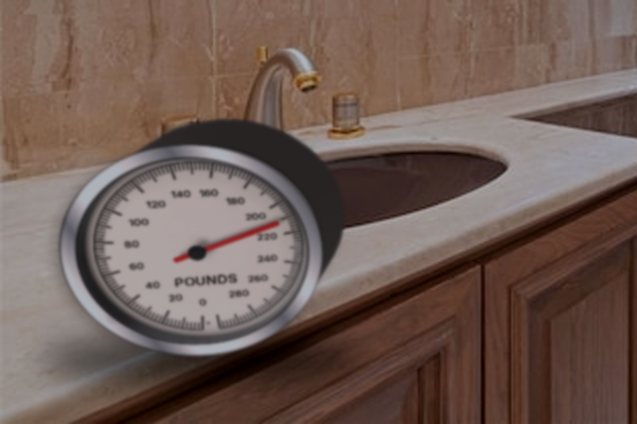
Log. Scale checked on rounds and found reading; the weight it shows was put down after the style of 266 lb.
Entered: 210 lb
